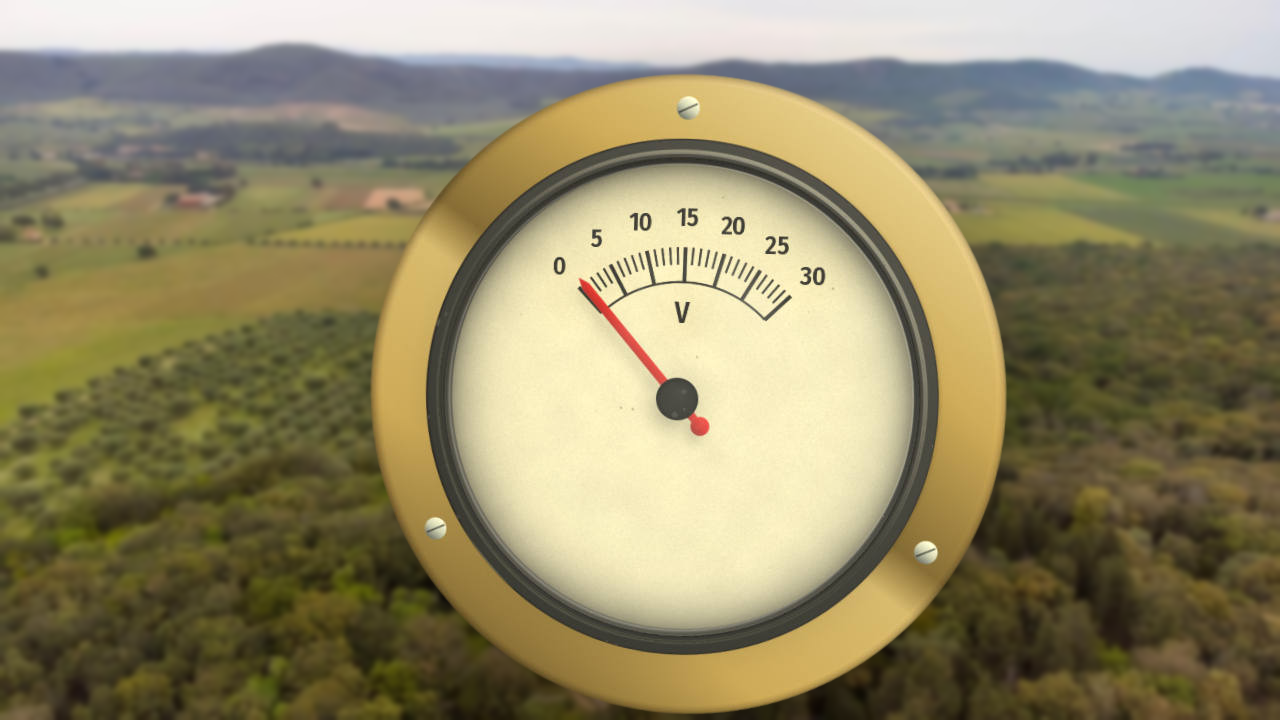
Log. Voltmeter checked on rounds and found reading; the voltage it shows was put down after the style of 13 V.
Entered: 1 V
